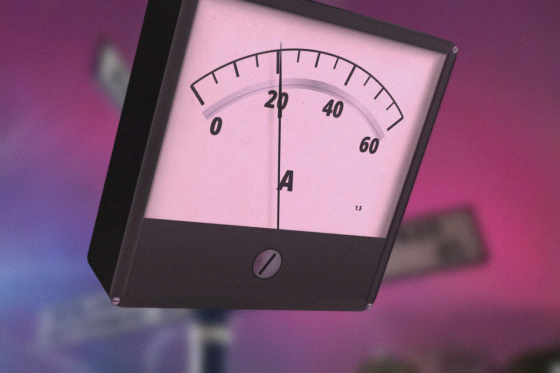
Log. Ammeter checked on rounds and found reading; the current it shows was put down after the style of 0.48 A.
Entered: 20 A
